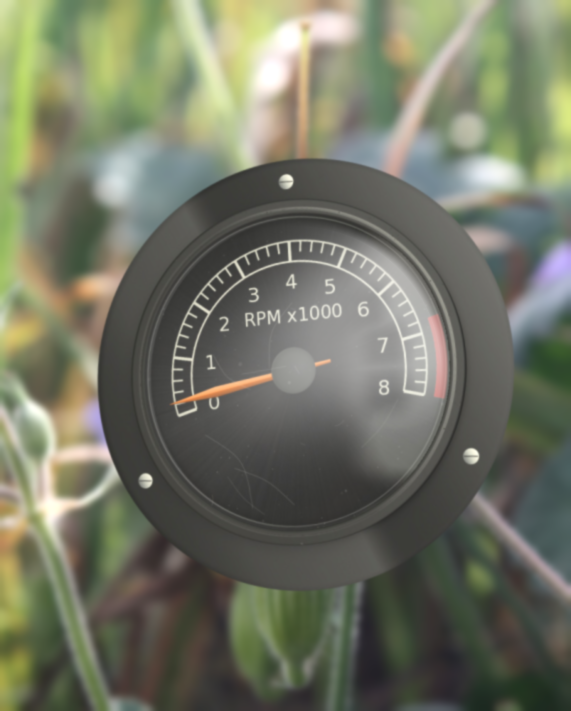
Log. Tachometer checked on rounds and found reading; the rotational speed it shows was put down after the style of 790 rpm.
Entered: 200 rpm
